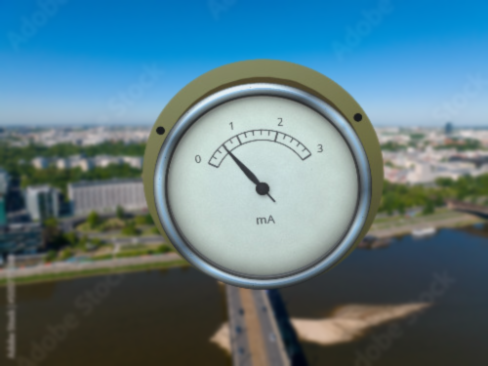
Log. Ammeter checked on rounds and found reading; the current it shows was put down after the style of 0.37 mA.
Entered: 0.6 mA
